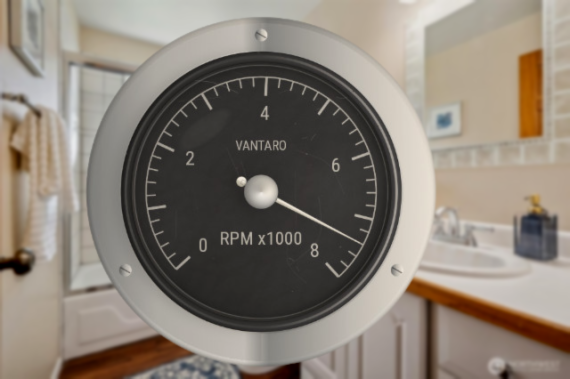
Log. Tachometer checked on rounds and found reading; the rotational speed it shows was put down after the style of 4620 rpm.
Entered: 7400 rpm
